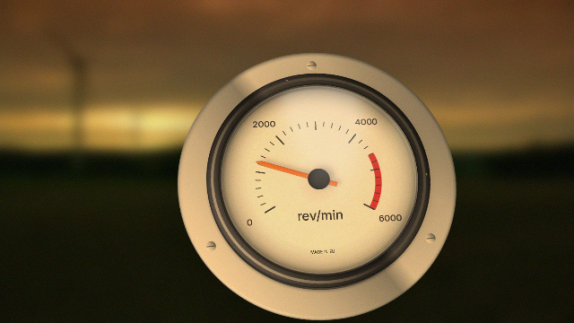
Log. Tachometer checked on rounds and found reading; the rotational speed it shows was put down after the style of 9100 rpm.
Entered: 1200 rpm
